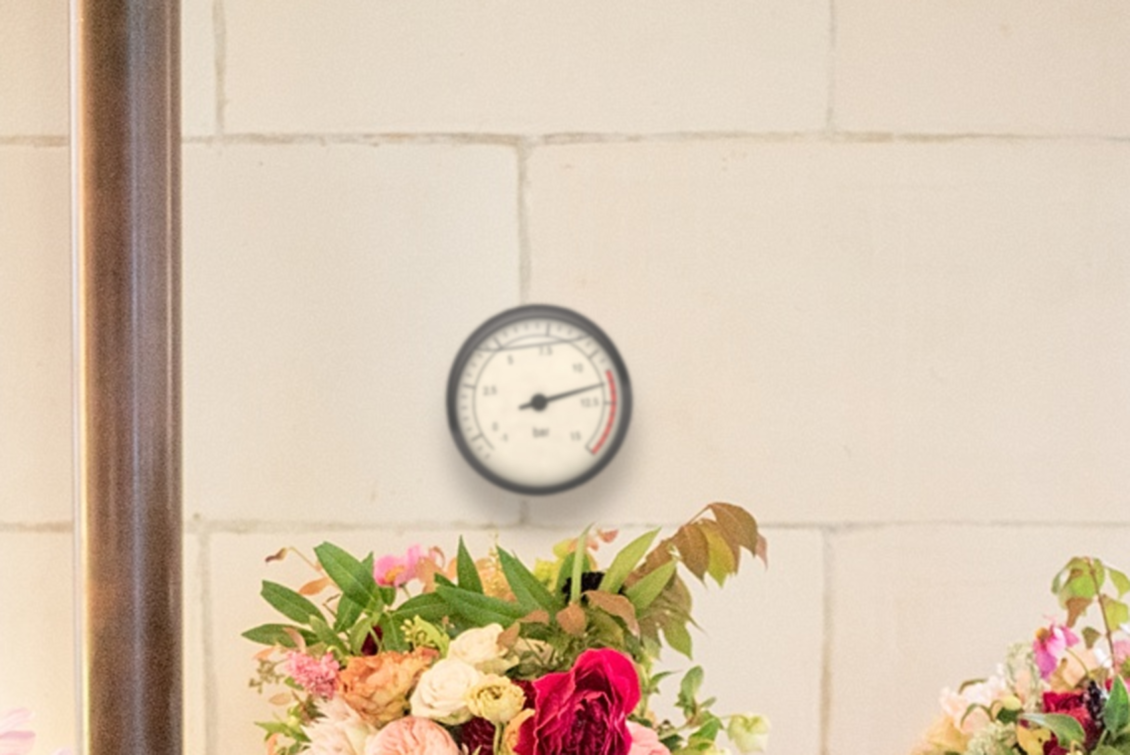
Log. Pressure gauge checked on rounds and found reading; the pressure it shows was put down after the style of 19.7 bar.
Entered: 11.5 bar
